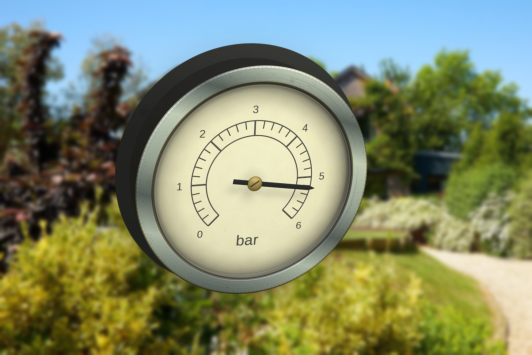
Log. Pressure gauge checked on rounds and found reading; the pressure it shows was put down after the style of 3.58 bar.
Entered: 5.2 bar
